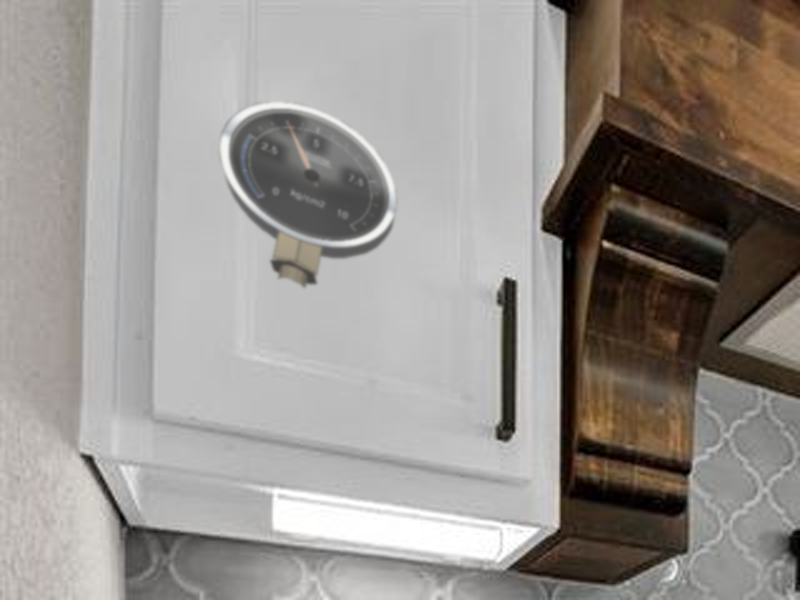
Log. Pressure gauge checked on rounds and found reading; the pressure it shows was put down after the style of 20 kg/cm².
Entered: 4 kg/cm²
